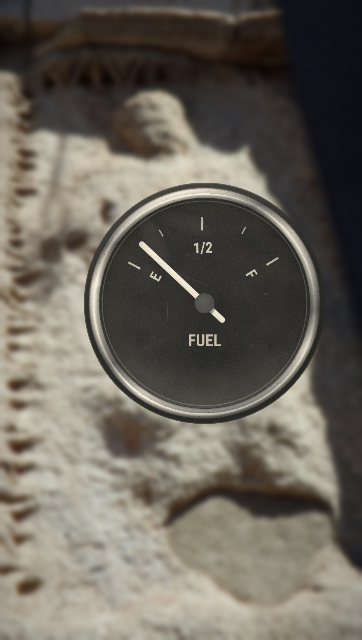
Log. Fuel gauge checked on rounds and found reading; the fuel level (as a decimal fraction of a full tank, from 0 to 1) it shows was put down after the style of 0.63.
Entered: 0.125
